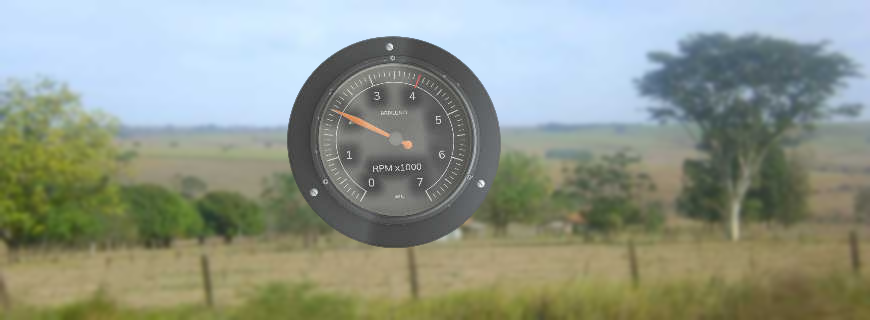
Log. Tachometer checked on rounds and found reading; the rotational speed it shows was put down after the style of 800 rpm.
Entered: 2000 rpm
